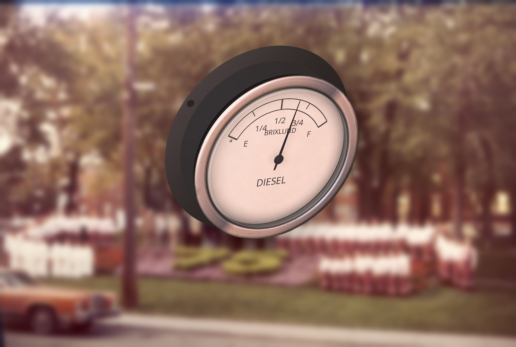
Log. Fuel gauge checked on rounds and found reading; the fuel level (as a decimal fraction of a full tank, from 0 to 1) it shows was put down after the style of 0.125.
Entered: 0.625
